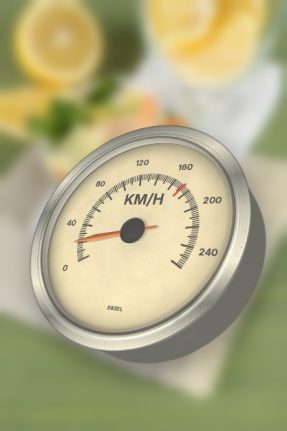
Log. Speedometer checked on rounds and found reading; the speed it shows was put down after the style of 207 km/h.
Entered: 20 km/h
